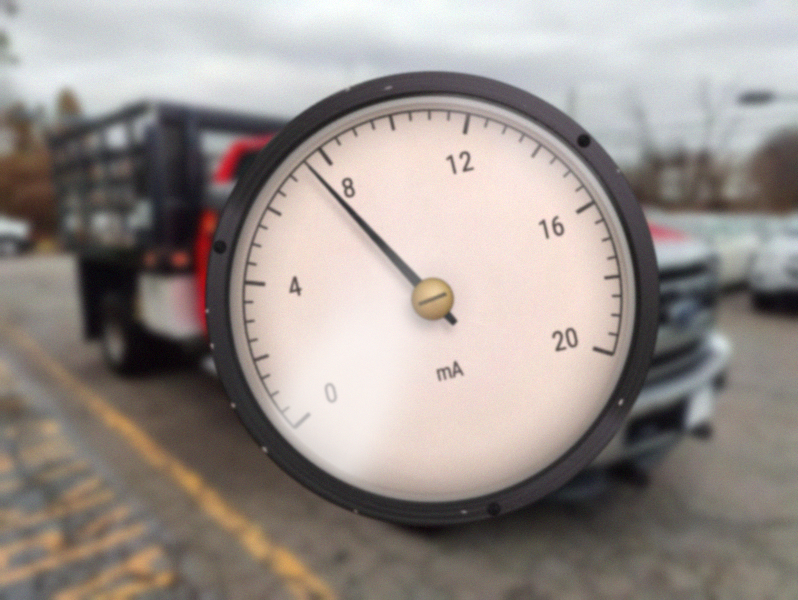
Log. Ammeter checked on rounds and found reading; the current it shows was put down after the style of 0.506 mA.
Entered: 7.5 mA
